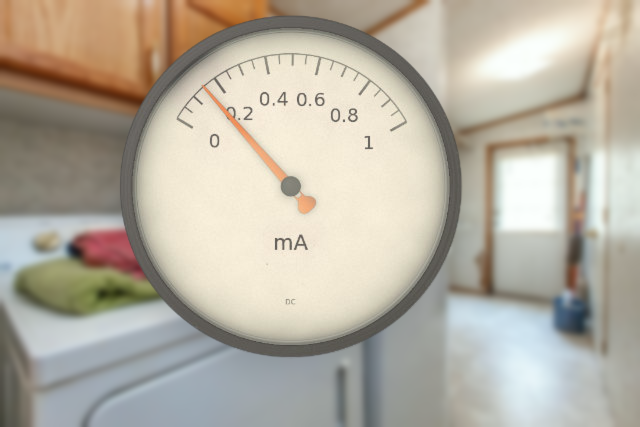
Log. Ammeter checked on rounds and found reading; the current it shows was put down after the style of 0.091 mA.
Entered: 0.15 mA
